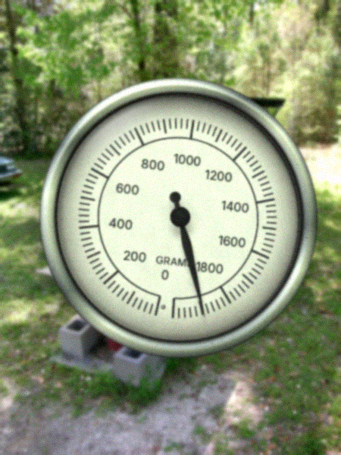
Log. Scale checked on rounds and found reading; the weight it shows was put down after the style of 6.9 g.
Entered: 1900 g
